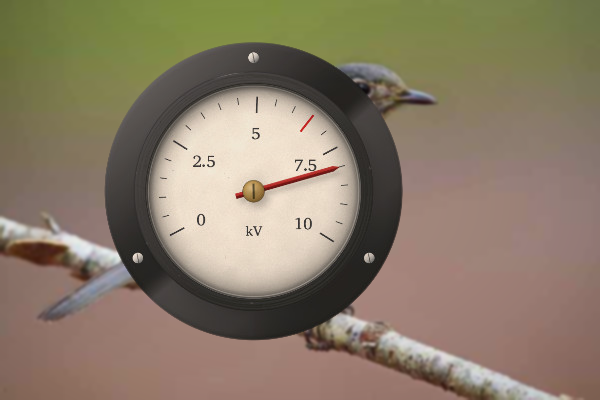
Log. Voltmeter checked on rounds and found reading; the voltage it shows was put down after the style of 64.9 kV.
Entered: 8 kV
